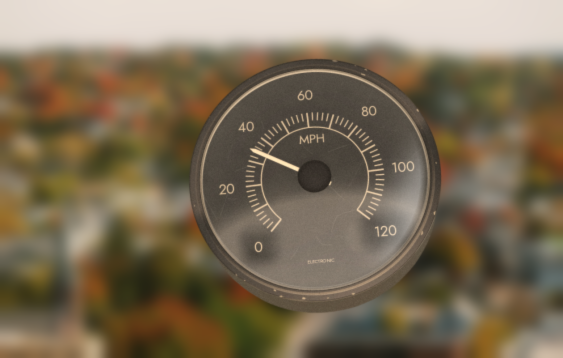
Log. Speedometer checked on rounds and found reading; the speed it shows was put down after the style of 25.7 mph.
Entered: 34 mph
